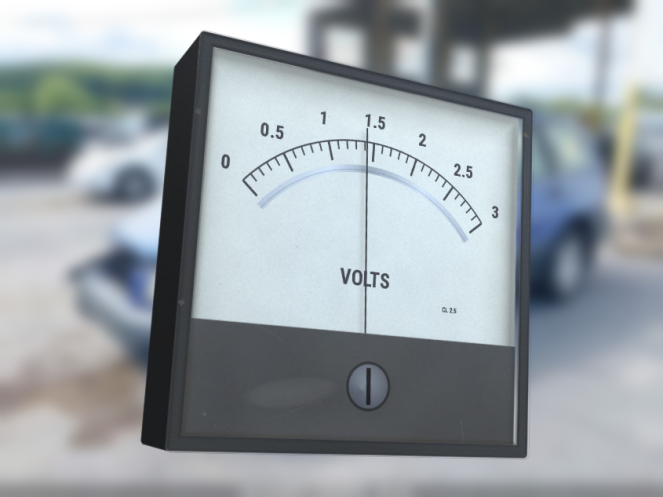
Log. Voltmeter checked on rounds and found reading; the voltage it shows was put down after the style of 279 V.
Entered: 1.4 V
